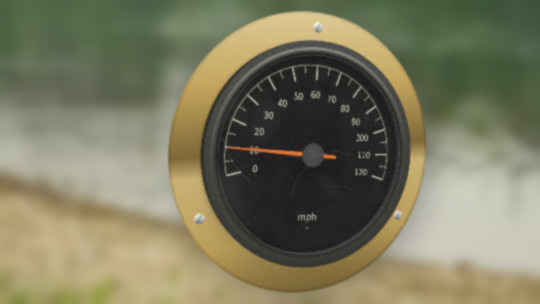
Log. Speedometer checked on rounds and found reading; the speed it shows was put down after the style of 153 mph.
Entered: 10 mph
